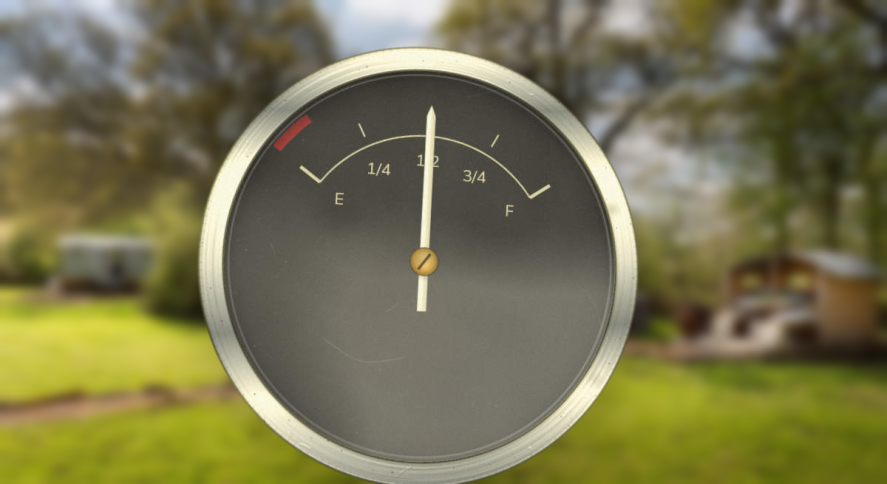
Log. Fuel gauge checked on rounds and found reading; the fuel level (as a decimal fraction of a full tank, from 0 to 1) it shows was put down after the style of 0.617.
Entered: 0.5
